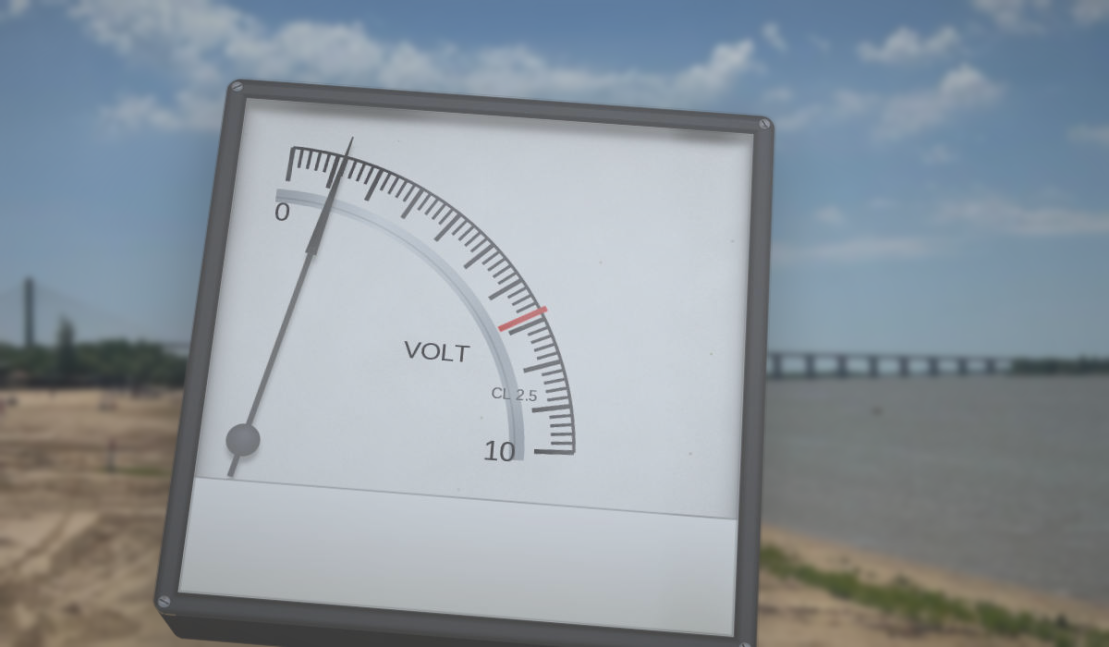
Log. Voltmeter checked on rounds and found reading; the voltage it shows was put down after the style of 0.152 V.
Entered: 1.2 V
